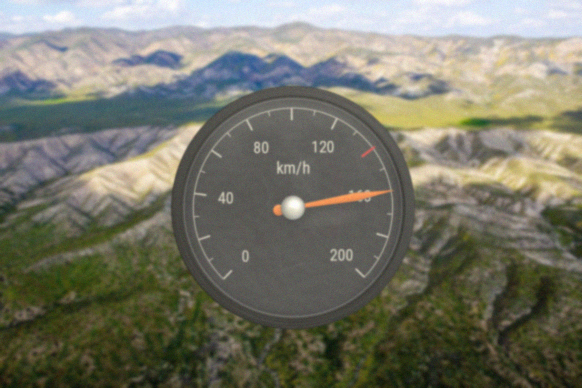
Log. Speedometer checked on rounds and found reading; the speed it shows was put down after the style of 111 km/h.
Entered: 160 km/h
